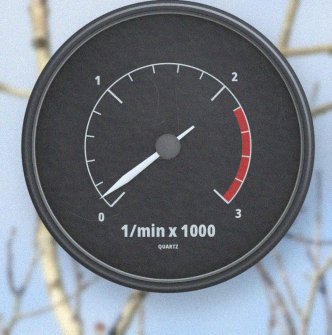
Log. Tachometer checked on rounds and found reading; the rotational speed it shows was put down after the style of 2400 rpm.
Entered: 100 rpm
